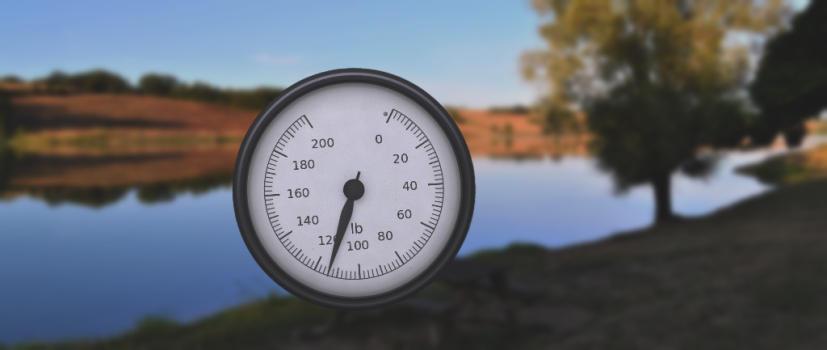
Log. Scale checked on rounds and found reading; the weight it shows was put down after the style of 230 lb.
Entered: 114 lb
